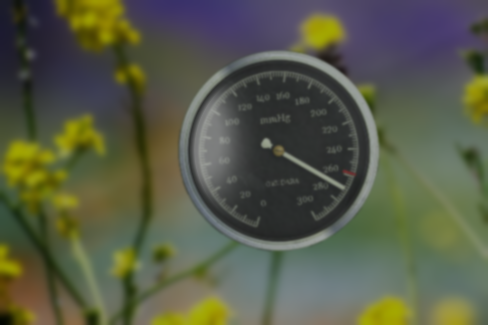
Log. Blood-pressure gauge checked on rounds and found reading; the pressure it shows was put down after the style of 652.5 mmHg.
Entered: 270 mmHg
